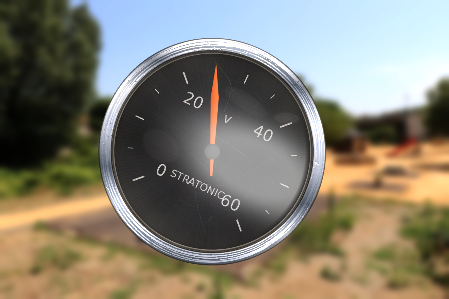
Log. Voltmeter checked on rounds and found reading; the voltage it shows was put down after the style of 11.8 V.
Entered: 25 V
